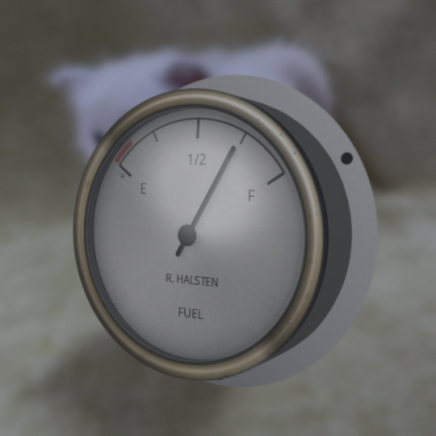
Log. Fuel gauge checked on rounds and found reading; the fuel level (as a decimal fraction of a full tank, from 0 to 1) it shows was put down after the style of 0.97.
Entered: 0.75
